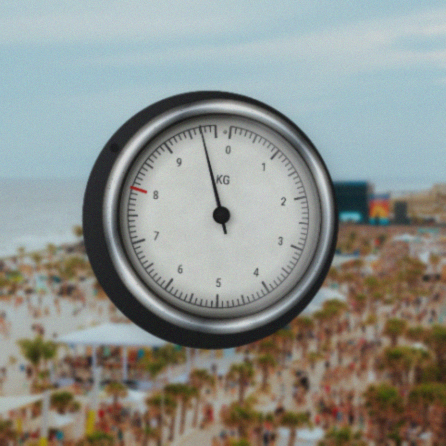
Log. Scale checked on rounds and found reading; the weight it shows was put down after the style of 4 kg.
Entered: 9.7 kg
